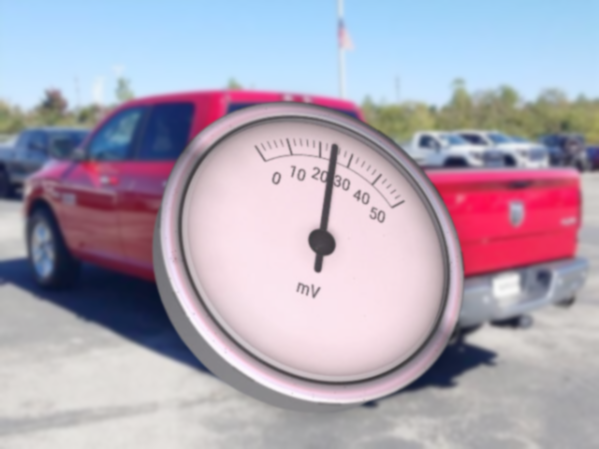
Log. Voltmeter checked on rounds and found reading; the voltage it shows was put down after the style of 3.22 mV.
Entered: 24 mV
